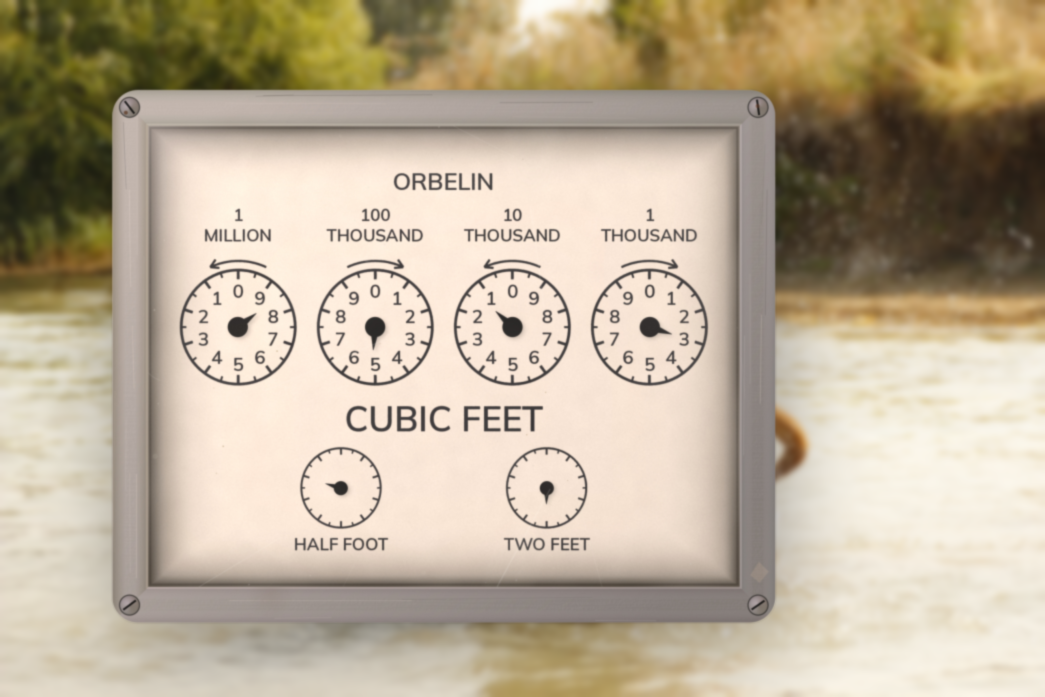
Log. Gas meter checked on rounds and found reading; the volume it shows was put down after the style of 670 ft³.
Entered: 851300 ft³
